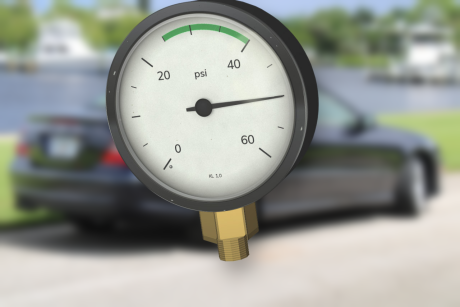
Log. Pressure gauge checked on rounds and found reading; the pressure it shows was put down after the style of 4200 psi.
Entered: 50 psi
